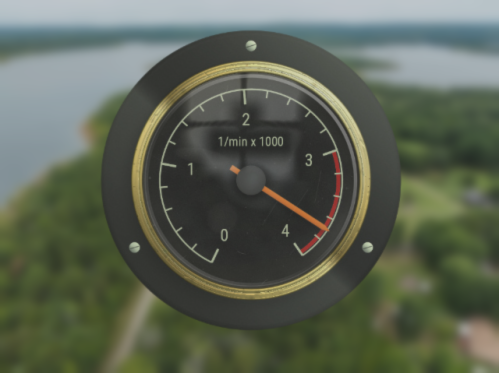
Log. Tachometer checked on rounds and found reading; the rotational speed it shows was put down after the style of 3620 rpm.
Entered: 3700 rpm
